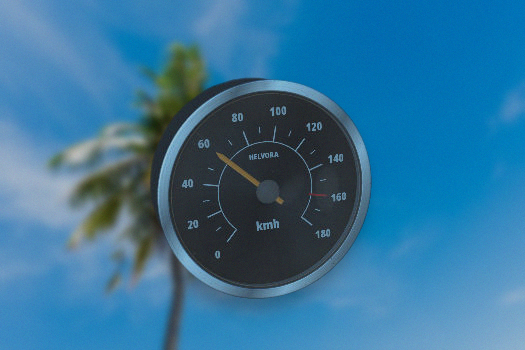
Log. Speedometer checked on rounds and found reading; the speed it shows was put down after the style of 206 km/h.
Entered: 60 km/h
